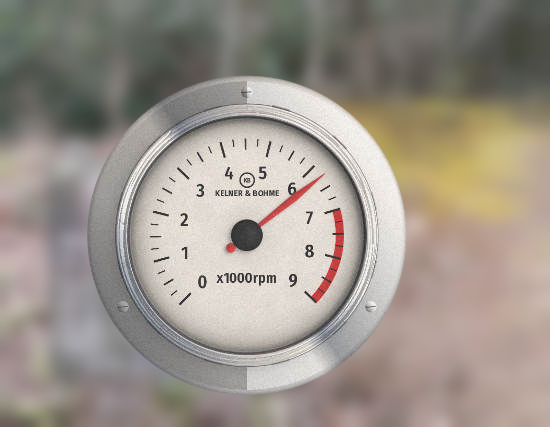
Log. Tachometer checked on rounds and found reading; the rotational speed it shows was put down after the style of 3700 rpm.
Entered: 6250 rpm
